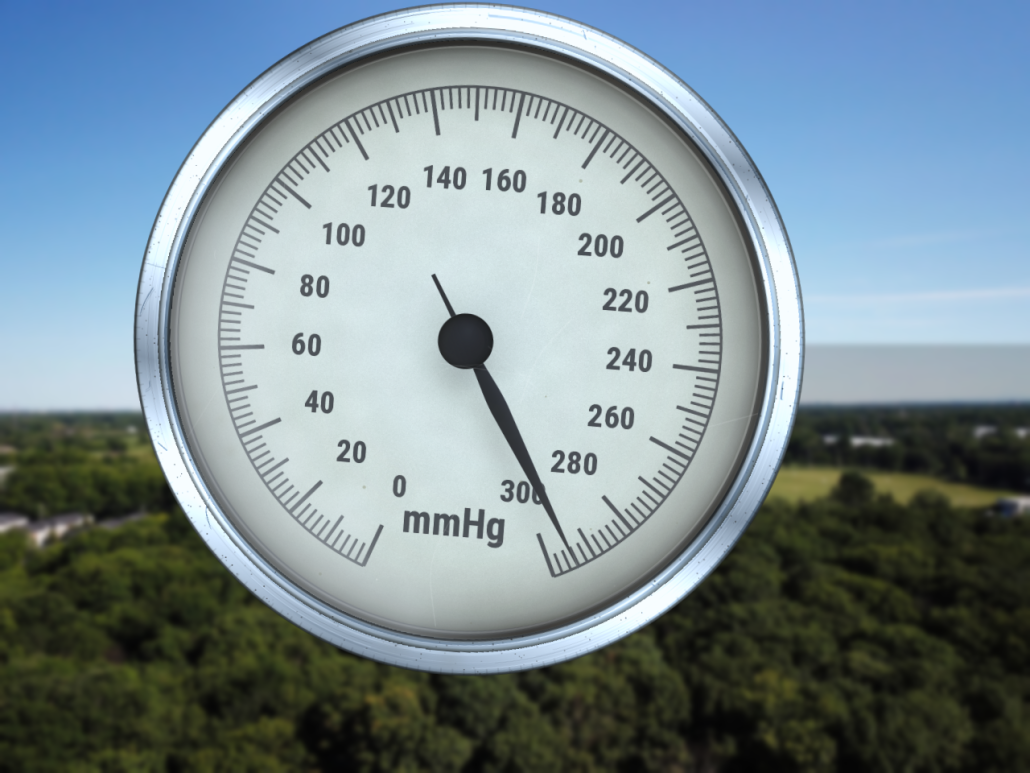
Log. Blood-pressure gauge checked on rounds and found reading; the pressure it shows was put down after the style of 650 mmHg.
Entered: 294 mmHg
